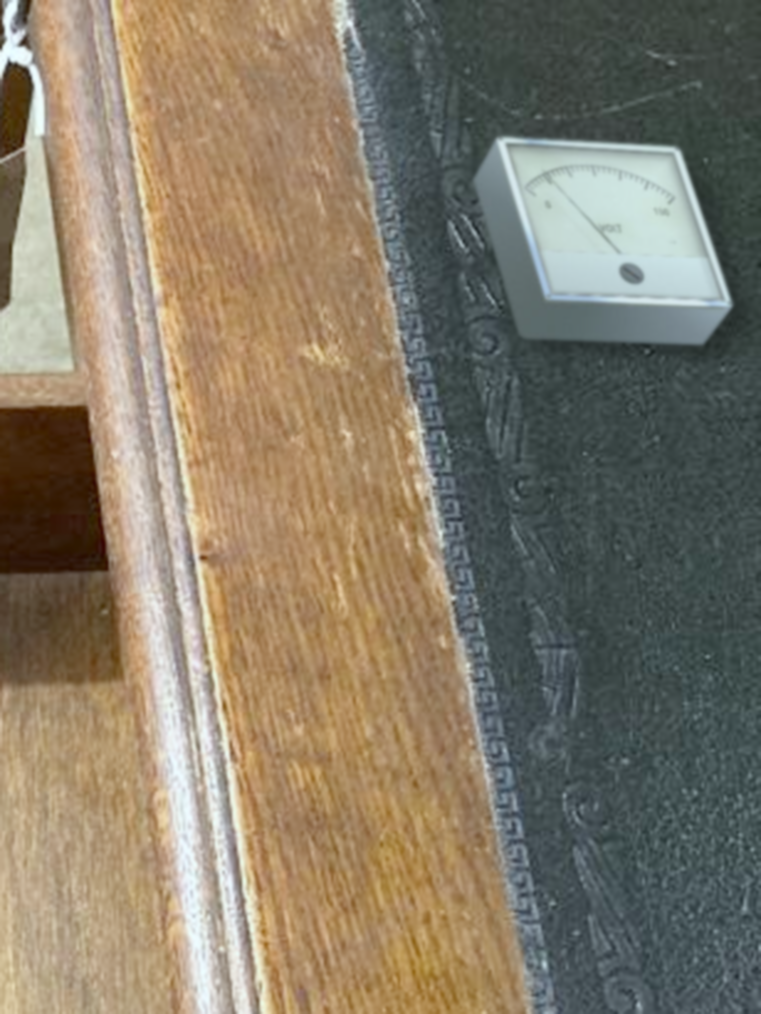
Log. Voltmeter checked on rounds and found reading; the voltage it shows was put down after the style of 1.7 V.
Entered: 25 V
